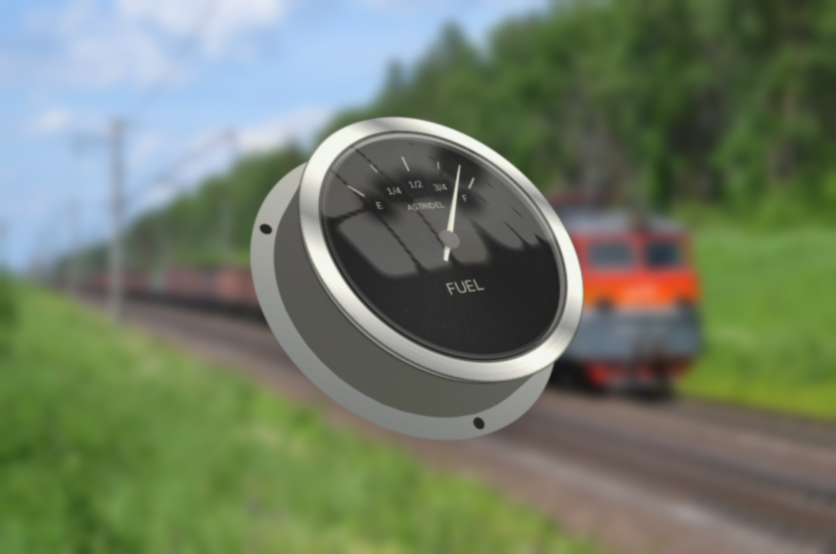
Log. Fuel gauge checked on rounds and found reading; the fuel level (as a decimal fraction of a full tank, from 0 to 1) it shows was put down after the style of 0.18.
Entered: 0.875
